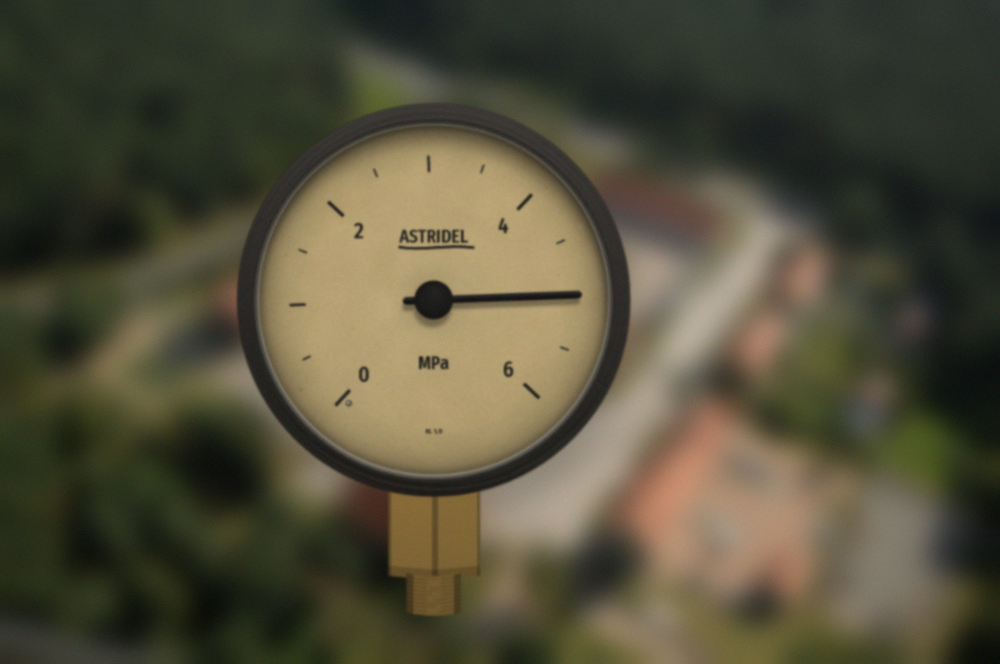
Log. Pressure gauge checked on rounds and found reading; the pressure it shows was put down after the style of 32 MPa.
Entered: 5 MPa
